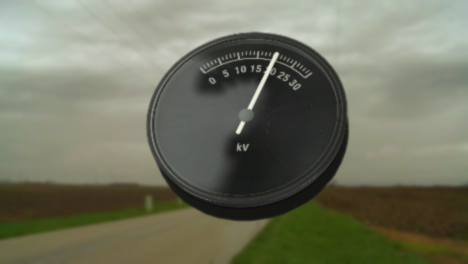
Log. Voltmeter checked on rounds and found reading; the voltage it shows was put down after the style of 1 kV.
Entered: 20 kV
